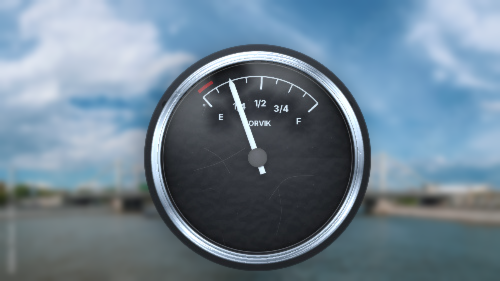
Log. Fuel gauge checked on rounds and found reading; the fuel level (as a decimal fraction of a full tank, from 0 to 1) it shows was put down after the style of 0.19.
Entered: 0.25
